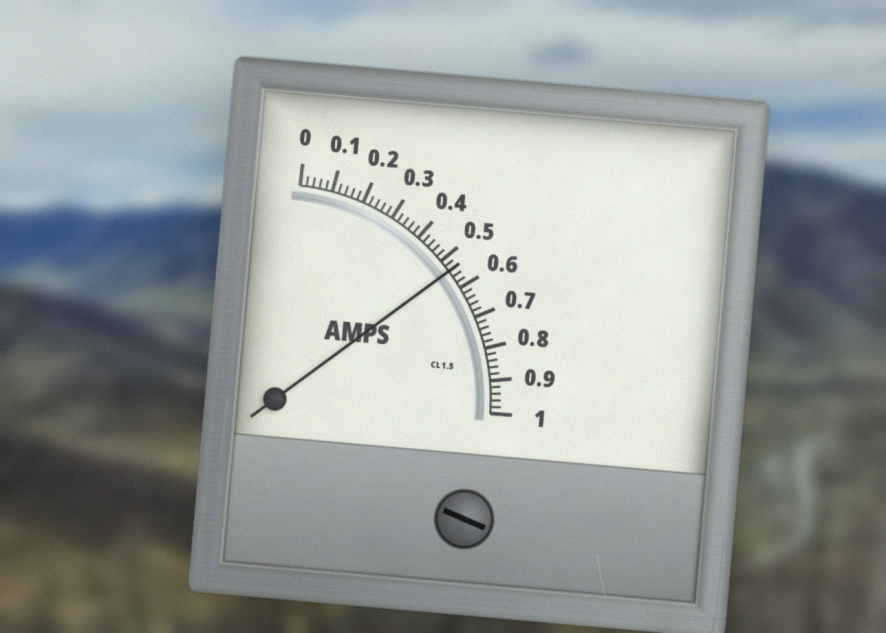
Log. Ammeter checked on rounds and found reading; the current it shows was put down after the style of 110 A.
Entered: 0.54 A
